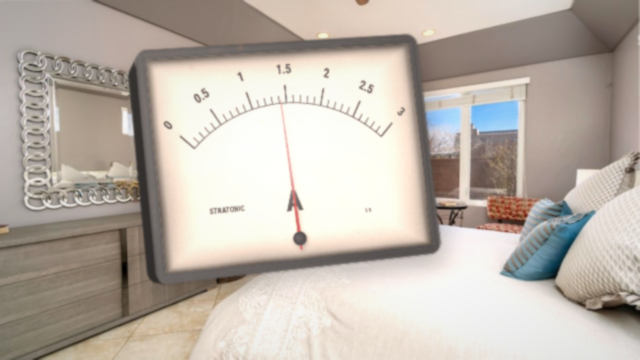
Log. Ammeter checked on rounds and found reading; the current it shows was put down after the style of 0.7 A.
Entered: 1.4 A
